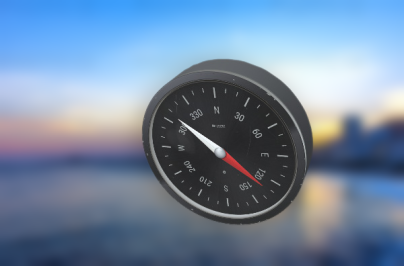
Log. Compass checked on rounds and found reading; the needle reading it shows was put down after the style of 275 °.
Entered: 130 °
